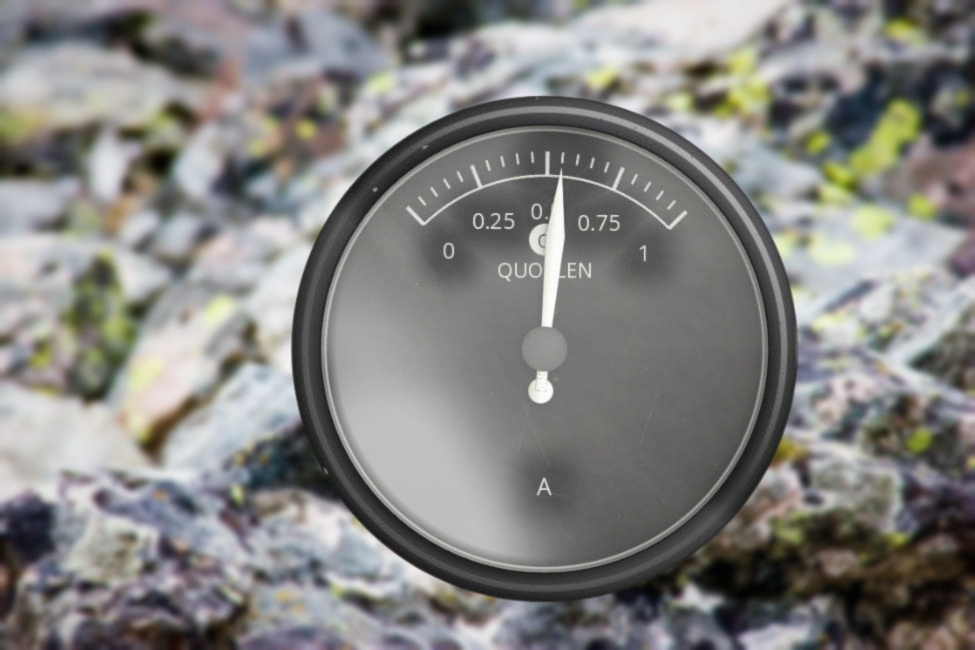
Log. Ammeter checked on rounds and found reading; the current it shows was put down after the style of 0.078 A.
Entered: 0.55 A
